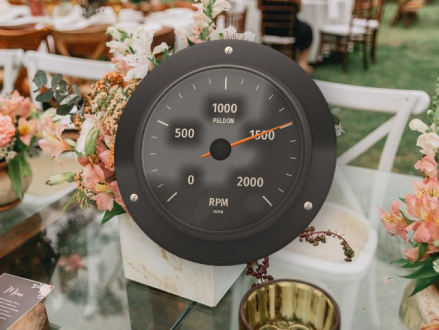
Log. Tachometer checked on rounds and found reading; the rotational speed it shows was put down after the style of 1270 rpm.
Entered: 1500 rpm
